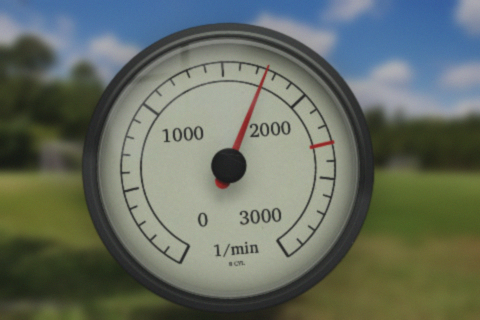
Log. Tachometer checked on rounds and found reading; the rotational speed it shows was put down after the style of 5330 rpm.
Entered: 1750 rpm
